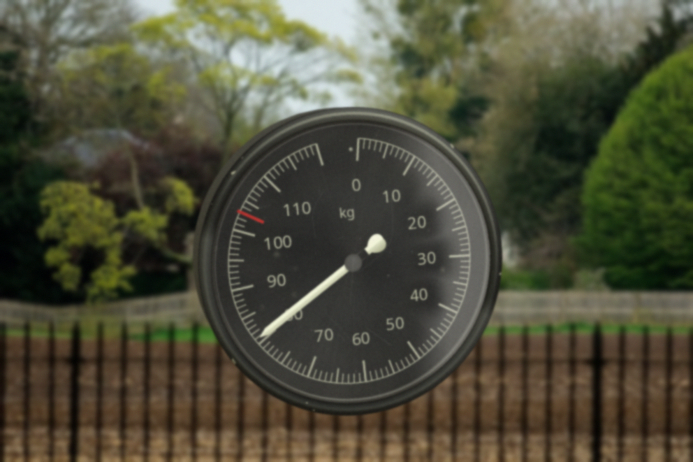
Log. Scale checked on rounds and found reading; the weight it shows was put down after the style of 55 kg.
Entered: 81 kg
